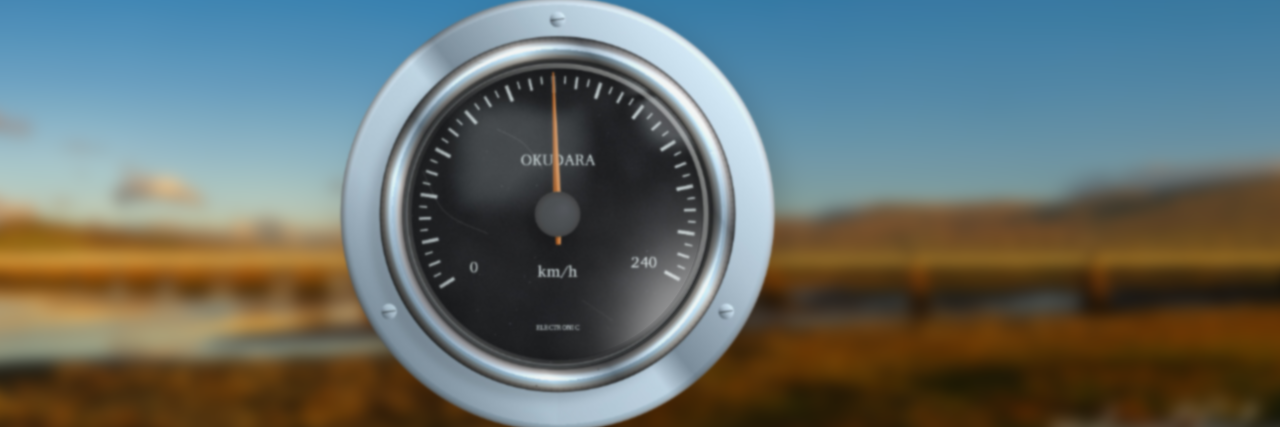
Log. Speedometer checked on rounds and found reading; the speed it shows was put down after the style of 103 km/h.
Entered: 120 km/h
